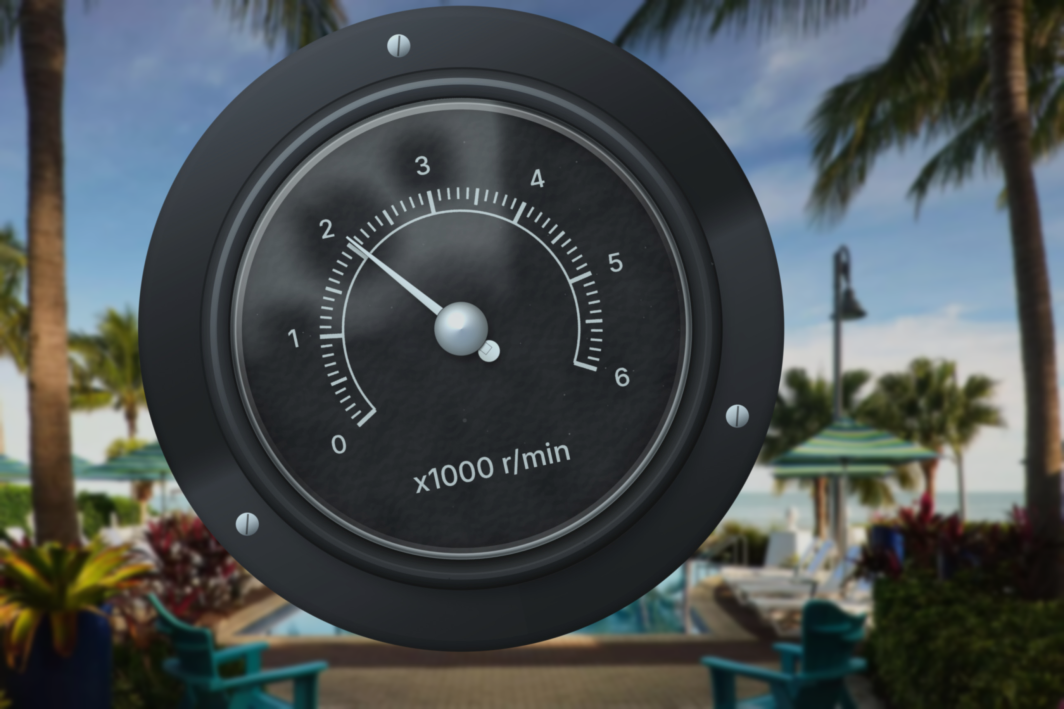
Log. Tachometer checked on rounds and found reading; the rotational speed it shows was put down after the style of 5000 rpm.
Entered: 2050 rpm
